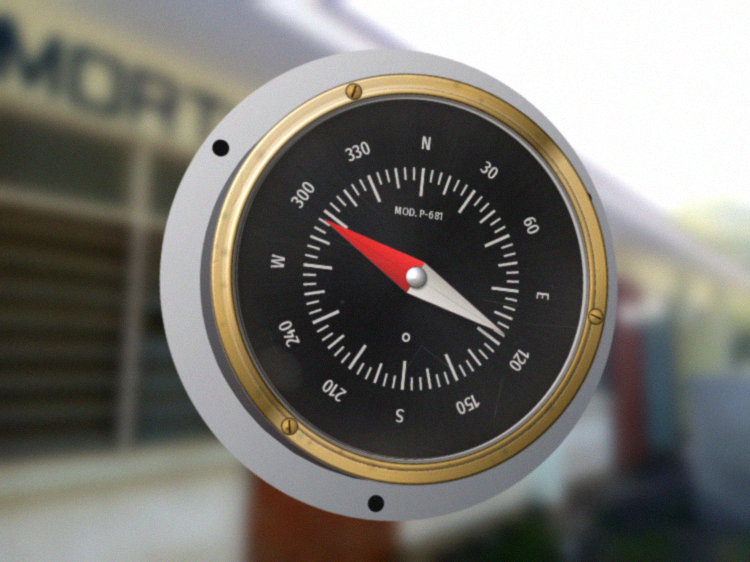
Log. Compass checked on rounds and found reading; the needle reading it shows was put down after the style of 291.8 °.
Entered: 295 °
